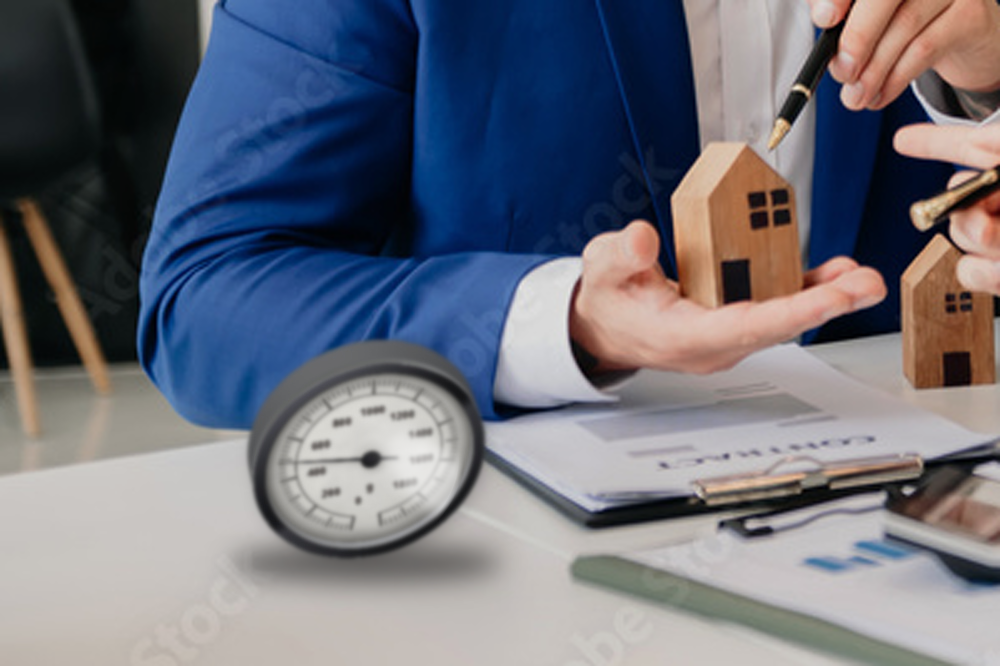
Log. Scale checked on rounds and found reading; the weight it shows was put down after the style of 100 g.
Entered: 500 g
